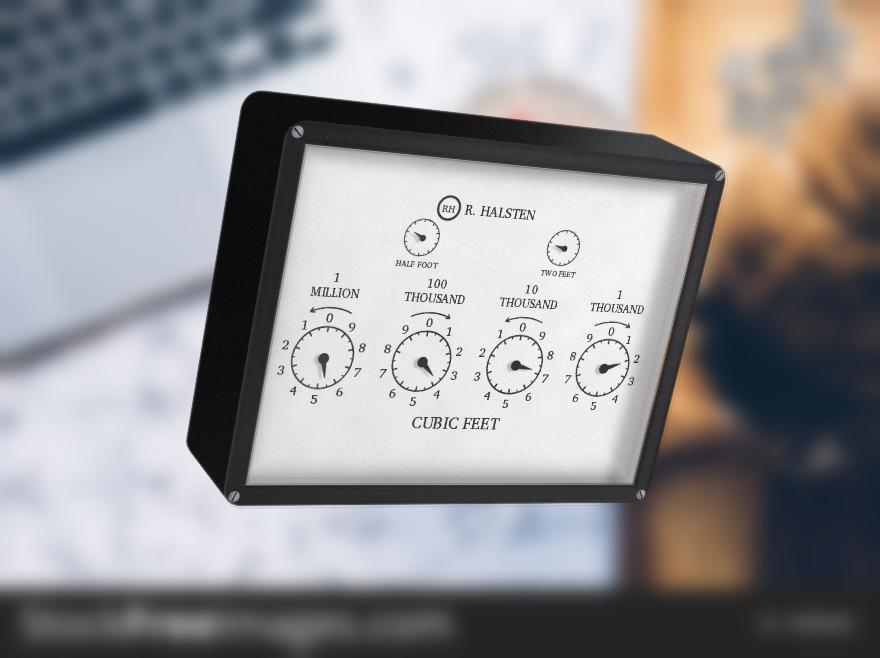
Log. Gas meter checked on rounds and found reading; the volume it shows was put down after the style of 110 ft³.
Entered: 537200 ft³
